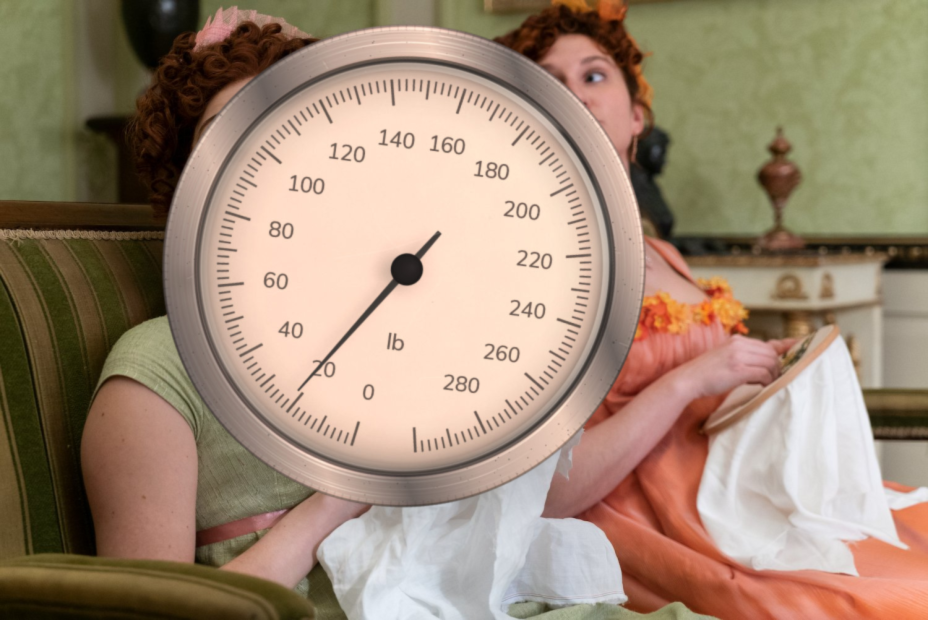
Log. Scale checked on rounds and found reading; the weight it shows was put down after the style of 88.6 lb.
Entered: 22 lb
